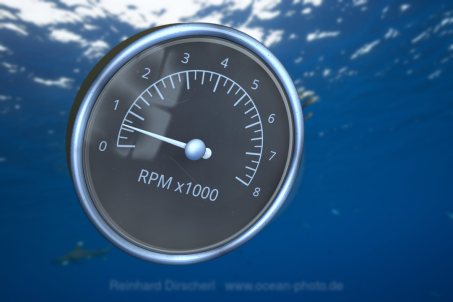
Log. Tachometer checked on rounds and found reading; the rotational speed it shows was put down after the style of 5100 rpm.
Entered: 625 rpm
